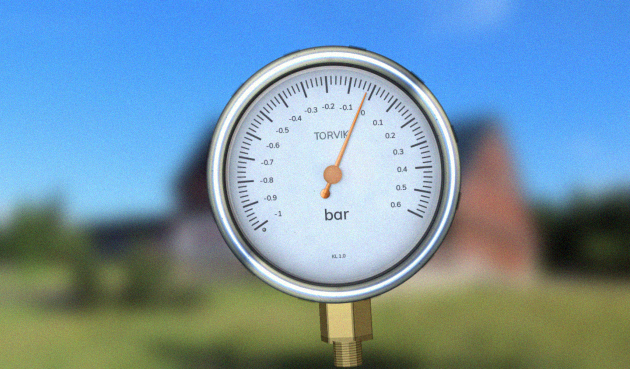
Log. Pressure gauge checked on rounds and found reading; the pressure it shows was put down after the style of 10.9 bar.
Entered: -0.02 bar
